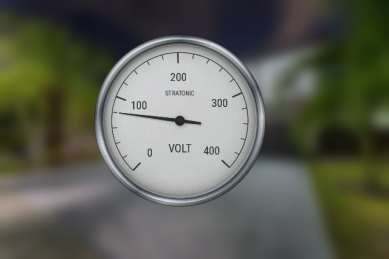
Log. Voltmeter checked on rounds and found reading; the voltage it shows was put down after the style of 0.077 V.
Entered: 80 V
